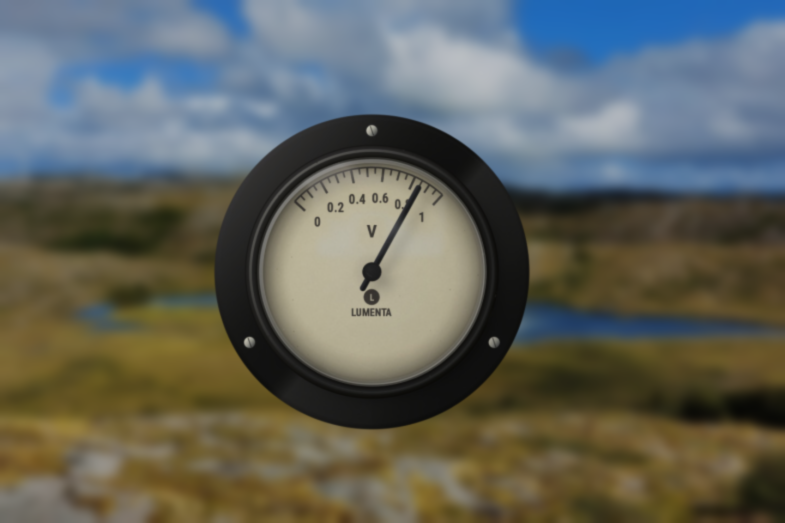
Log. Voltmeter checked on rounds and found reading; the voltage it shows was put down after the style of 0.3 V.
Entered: 0.85 V
